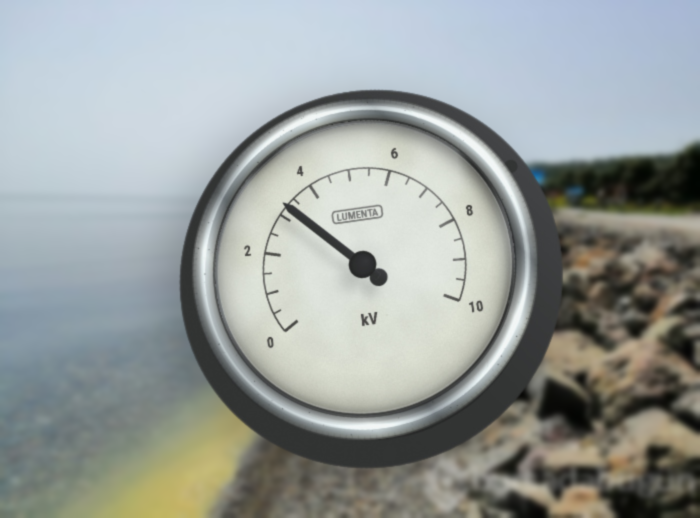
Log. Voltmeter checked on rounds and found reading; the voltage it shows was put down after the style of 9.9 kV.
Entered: 3.25 kV
